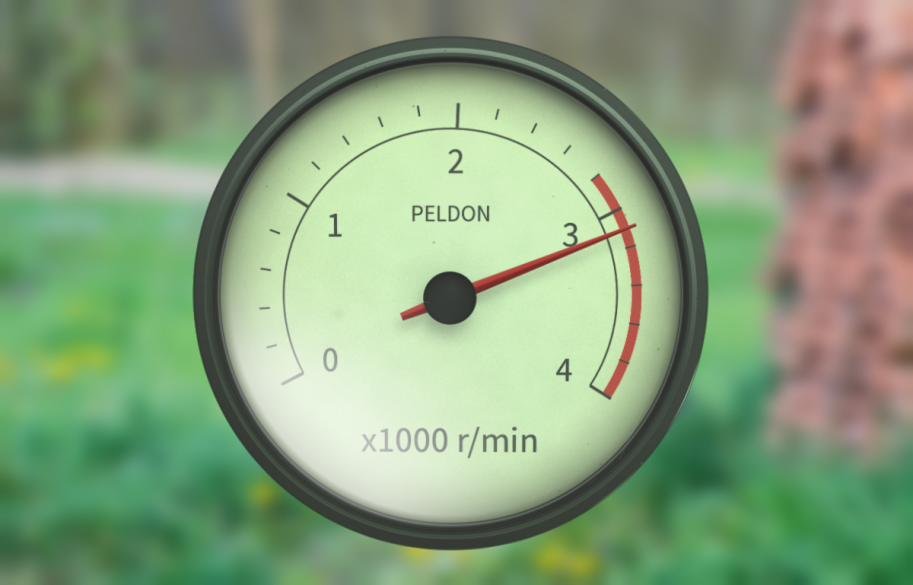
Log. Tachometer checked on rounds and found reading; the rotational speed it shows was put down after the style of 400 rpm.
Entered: 3100 rpm
